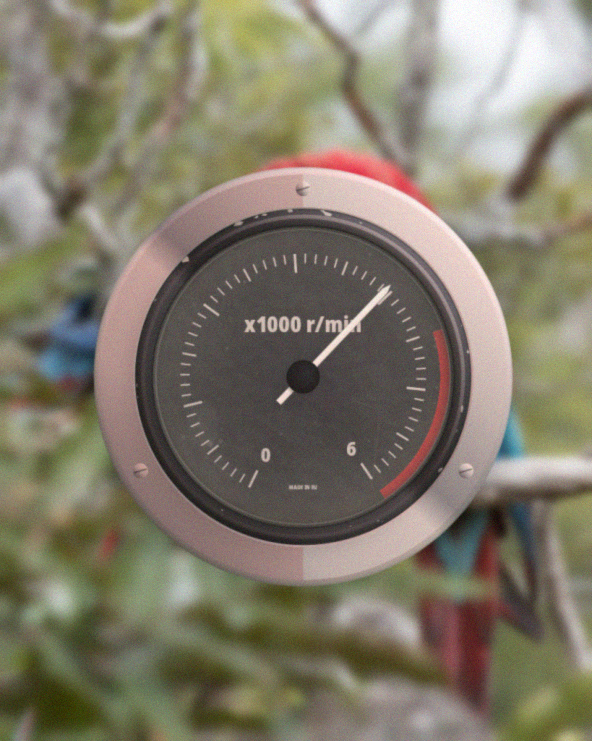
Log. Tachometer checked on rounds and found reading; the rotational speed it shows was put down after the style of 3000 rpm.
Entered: 3950 rpm
